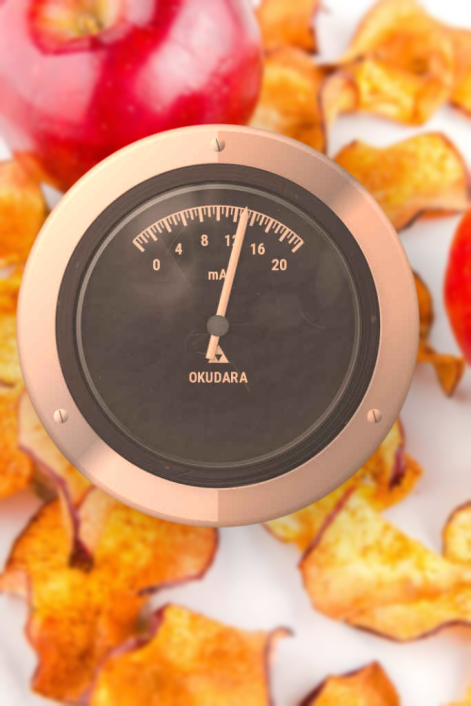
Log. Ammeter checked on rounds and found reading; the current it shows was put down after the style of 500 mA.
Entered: 13 mA
